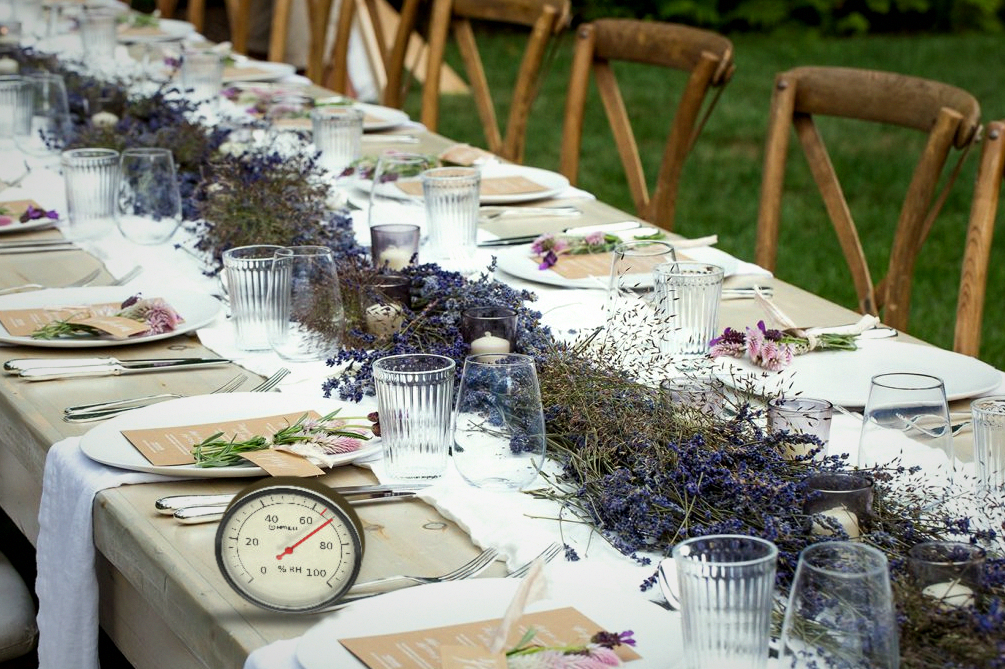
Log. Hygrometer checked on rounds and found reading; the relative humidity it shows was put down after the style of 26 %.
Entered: 68 %
